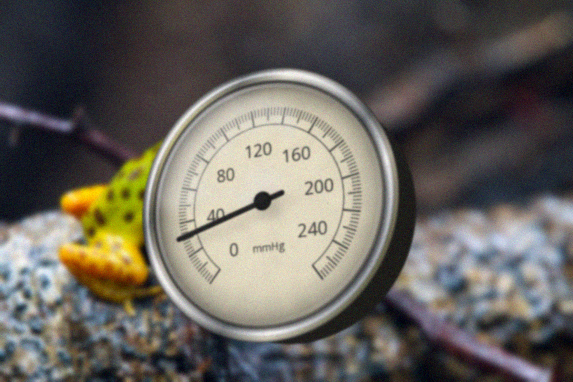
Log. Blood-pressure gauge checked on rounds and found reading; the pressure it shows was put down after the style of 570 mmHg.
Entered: 30 mmHg
